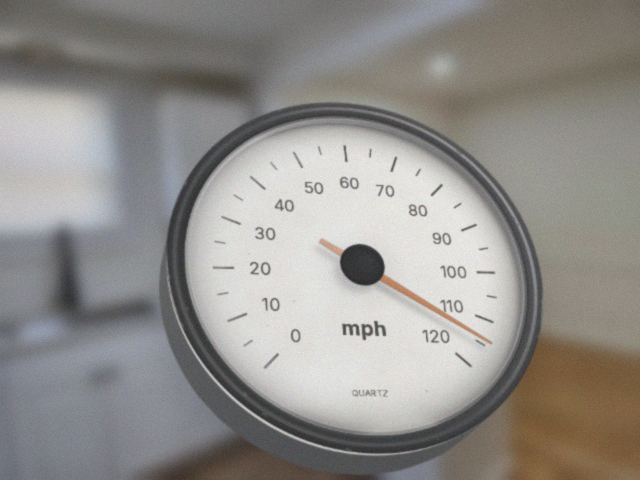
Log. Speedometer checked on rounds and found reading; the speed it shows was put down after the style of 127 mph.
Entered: 115 mph
